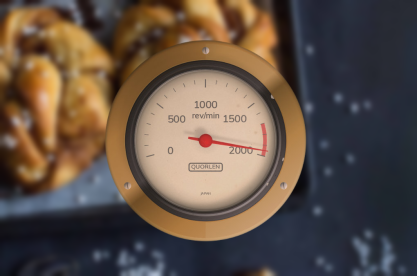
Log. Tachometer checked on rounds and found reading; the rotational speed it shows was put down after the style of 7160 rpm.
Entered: 1950 rpm
